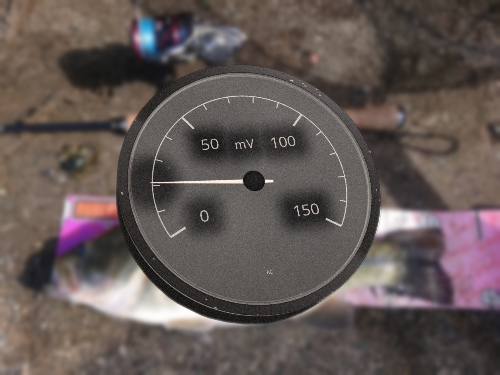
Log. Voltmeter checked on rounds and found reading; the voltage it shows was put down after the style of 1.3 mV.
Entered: 20 mV
